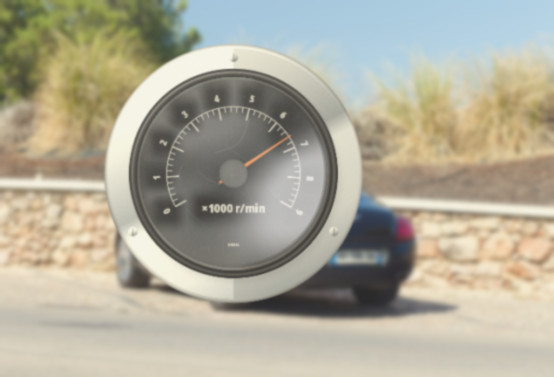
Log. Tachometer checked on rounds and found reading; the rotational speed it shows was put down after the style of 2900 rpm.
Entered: 6600 rpm
